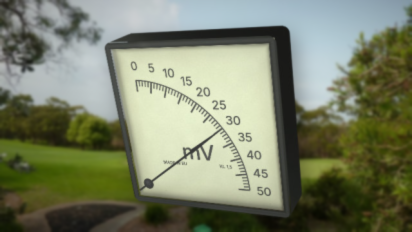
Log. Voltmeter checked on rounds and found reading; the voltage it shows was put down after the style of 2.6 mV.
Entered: 30 mV
